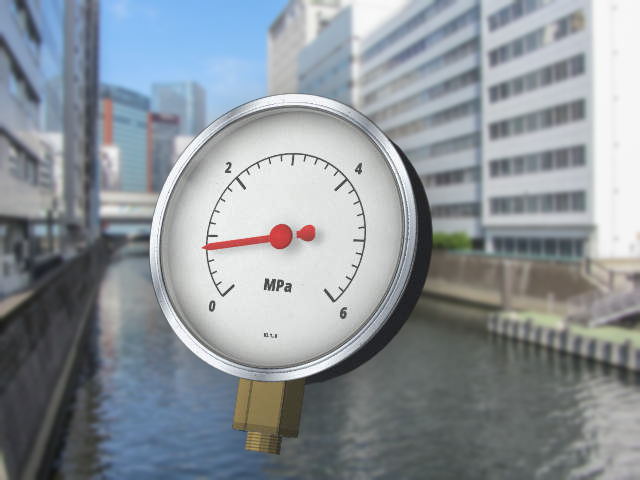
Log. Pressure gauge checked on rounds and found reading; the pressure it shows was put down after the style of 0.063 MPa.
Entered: 0.8 MPa
